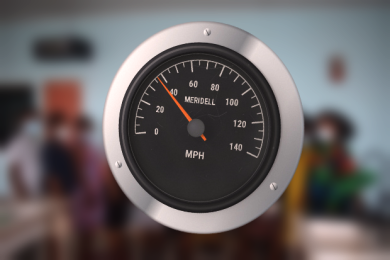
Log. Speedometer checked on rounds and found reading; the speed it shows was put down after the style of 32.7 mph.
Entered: 37.5 mph
